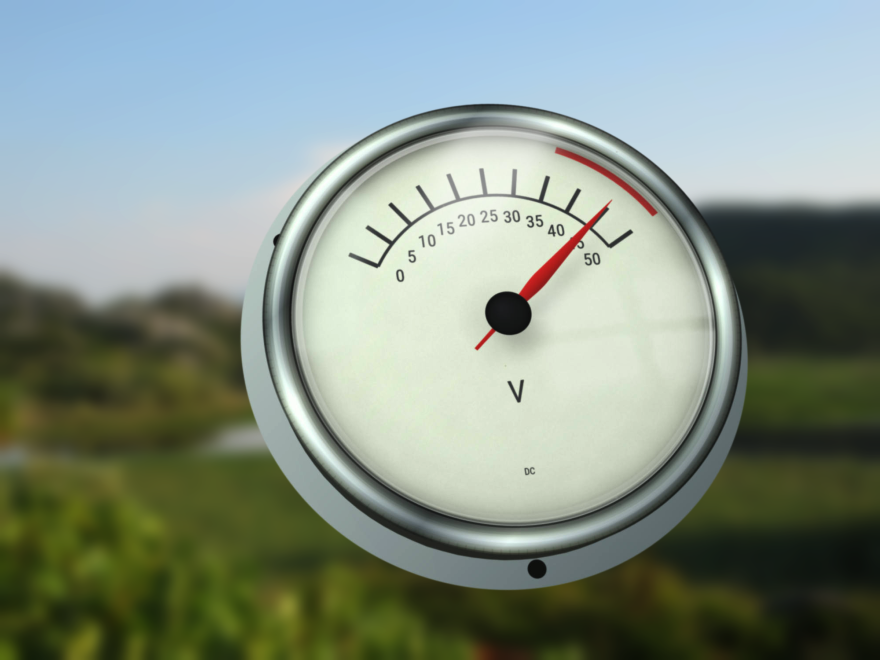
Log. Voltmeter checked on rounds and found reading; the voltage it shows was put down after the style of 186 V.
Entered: 45 V
